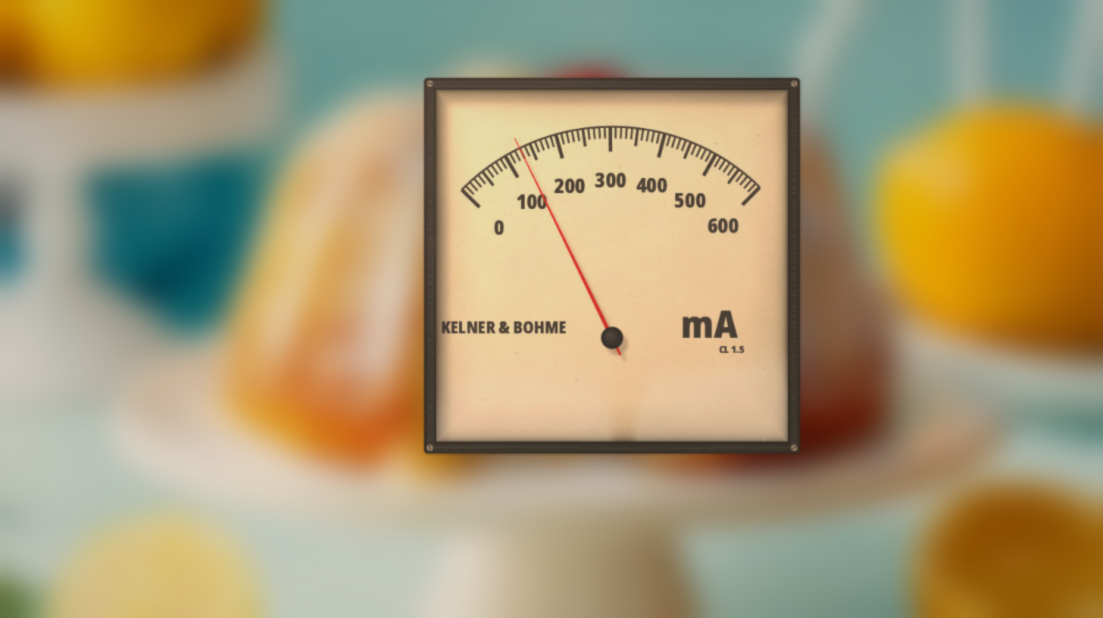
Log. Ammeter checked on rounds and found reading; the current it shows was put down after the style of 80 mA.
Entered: 130 mA
